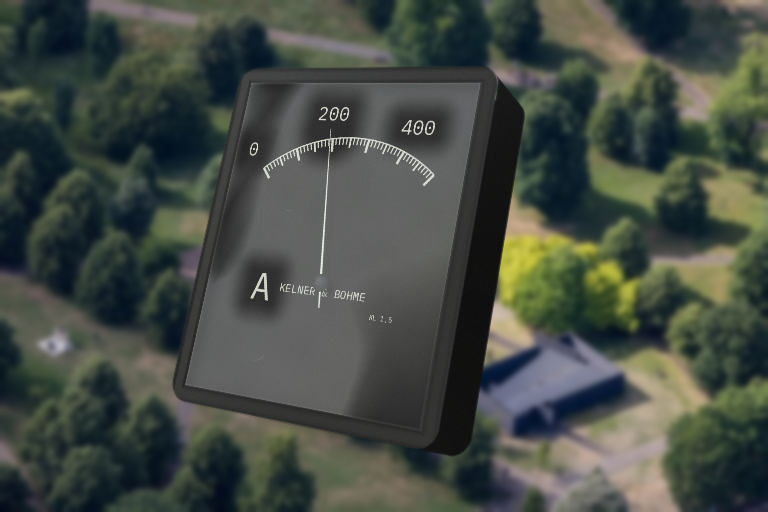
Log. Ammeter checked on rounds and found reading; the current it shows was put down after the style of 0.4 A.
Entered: 200 A
